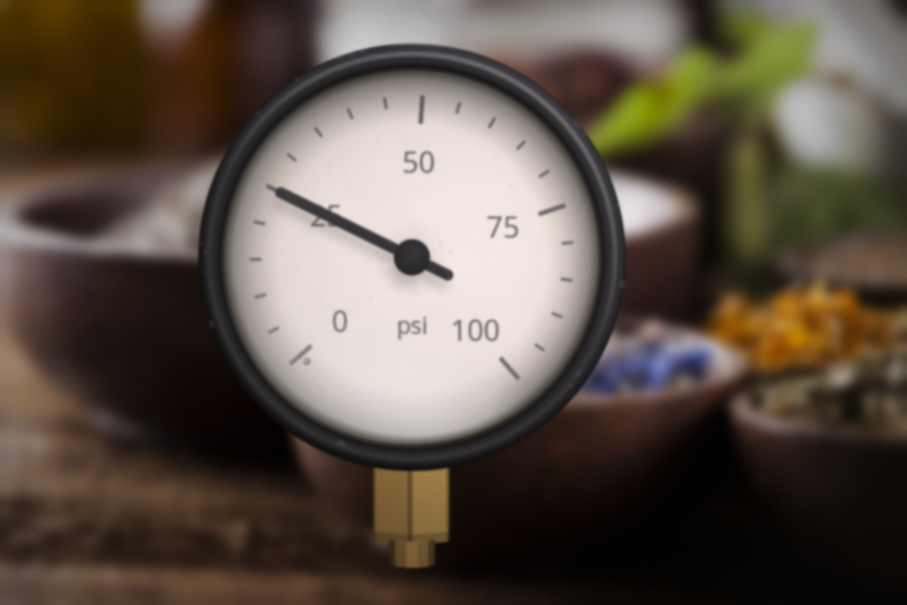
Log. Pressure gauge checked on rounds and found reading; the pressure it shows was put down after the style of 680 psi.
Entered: 25 psi
